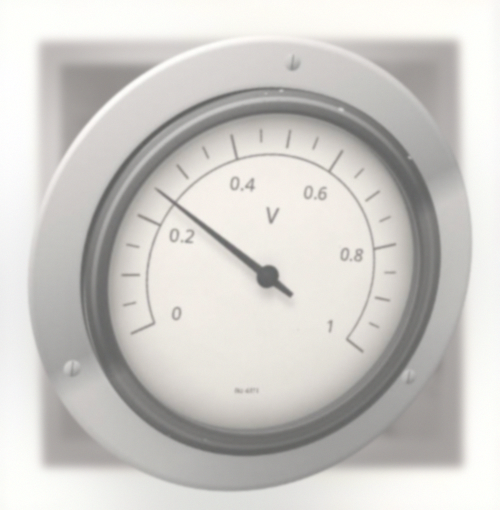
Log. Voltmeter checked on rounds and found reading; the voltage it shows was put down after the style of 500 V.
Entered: 0.25 V
